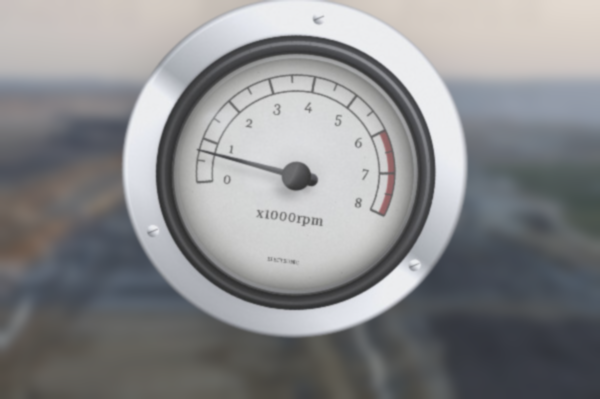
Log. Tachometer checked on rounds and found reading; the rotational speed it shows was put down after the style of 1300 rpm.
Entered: 750 rpm
